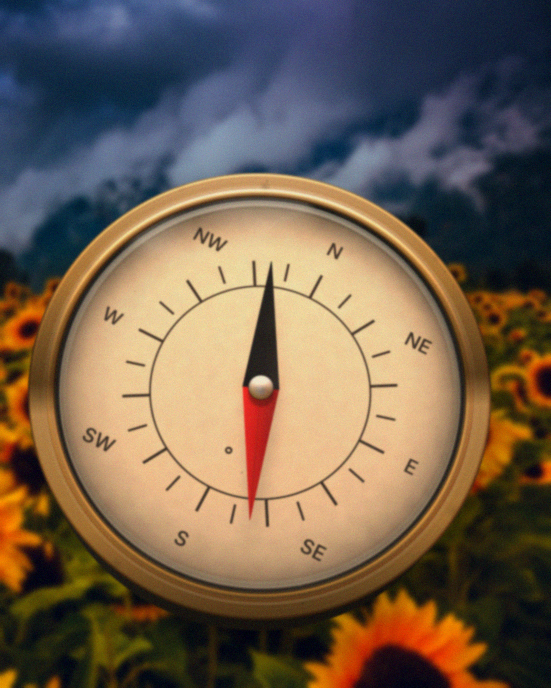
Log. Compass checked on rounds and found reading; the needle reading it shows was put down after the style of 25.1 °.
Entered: 157.5 °
